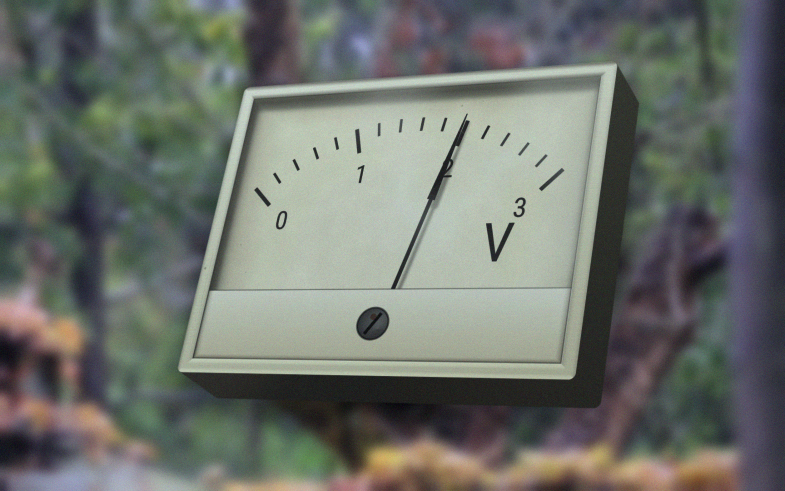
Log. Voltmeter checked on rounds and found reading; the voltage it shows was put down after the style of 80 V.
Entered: 2 V
